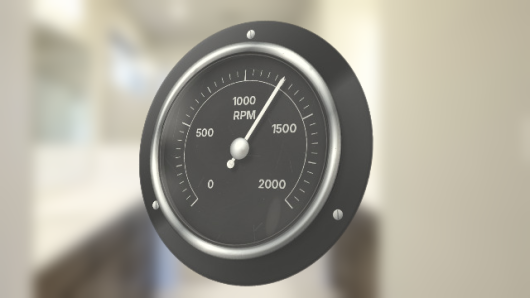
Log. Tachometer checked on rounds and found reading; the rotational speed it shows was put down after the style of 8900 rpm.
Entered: 1250 rpm
